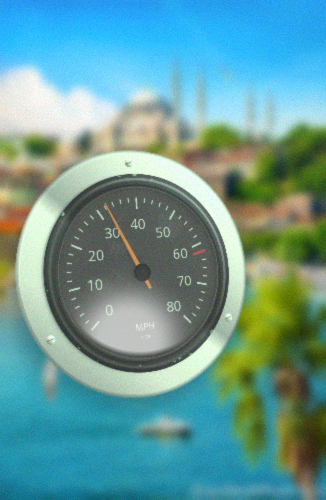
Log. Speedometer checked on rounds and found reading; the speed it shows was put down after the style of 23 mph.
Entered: 32 mph
